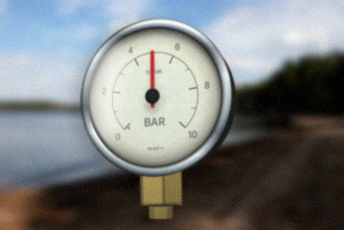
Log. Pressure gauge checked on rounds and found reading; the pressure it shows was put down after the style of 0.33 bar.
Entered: 5 bar
